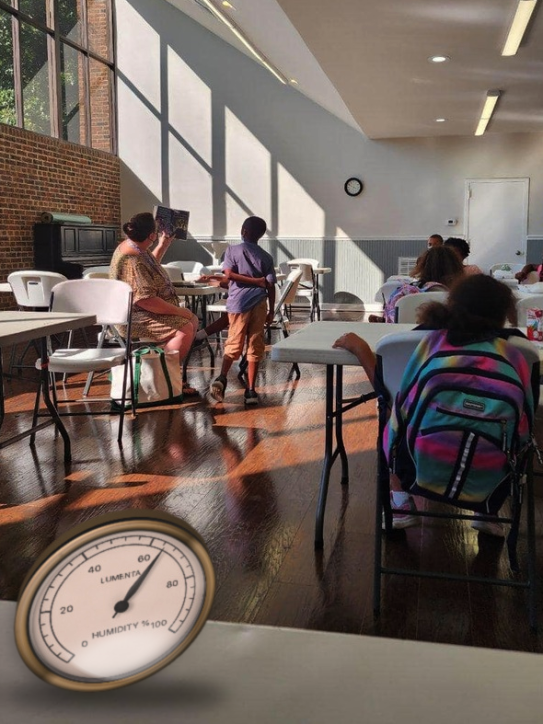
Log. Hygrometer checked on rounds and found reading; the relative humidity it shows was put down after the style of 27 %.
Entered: 64 %
